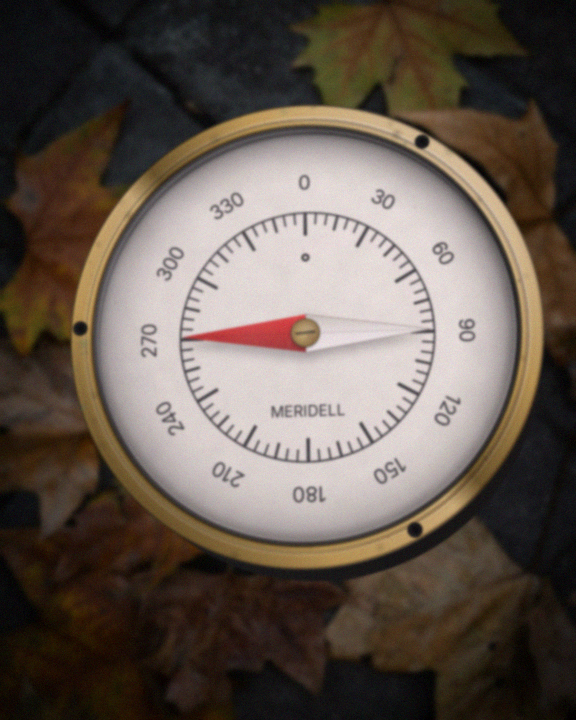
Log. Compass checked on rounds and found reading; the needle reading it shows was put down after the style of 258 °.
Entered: 270 °
